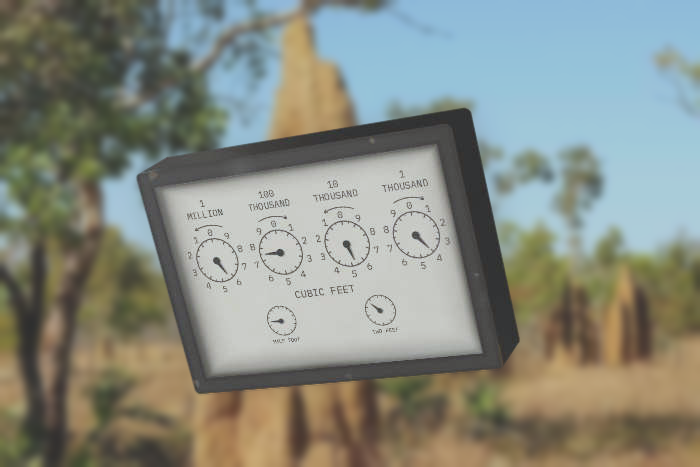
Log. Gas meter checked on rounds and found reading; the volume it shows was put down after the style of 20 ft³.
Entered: 575400 ft³
